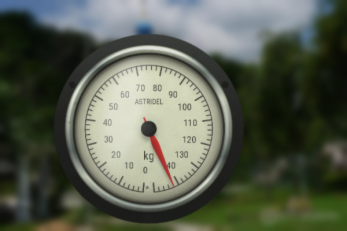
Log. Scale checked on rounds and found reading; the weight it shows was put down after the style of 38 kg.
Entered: 142 kg
